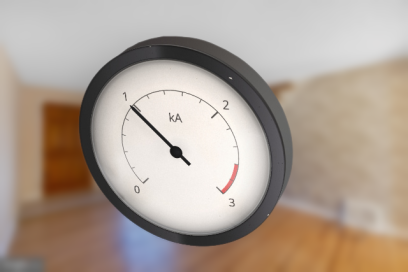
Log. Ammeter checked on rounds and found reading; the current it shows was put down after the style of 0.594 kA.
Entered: 1 kA
